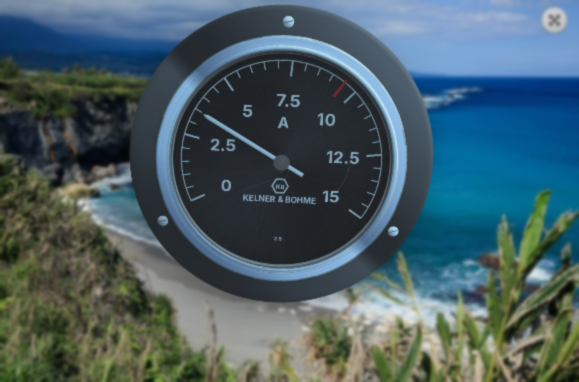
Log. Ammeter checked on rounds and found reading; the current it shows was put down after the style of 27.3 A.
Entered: 3.5 A
